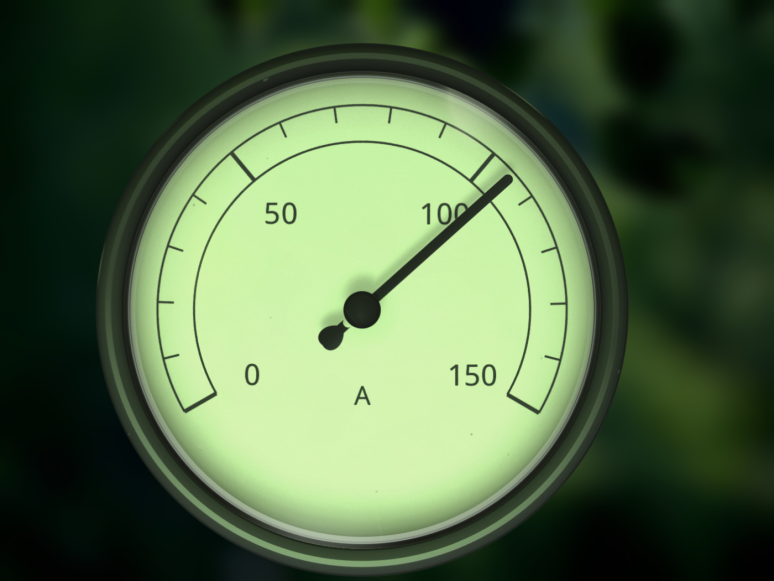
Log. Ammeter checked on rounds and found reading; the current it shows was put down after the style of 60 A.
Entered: 105 A
